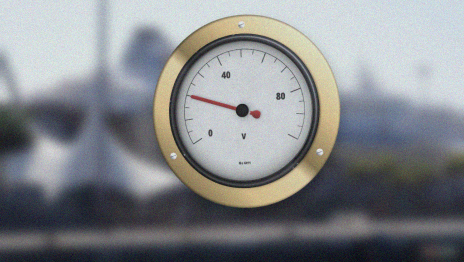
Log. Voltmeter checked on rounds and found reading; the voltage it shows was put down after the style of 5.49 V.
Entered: 20 V
